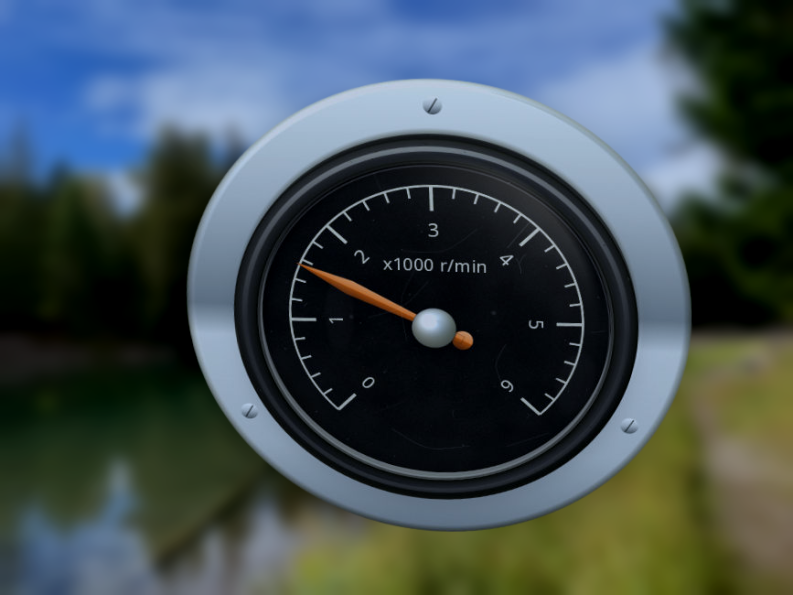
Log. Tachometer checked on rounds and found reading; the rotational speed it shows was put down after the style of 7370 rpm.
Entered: 1600 rpm
